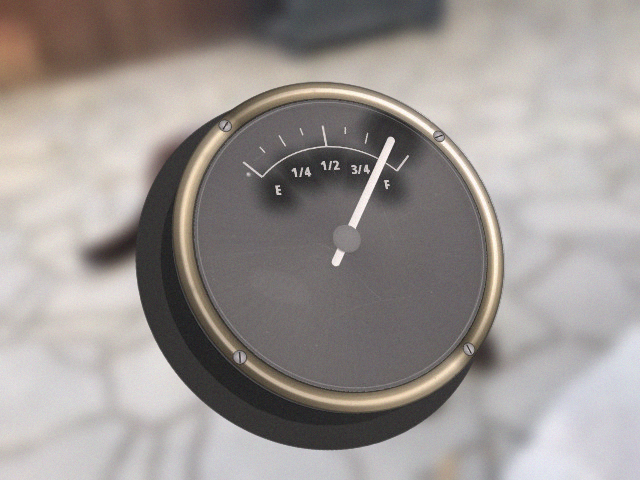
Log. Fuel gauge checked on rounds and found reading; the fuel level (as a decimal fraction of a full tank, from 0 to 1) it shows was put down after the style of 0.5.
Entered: 0.875
